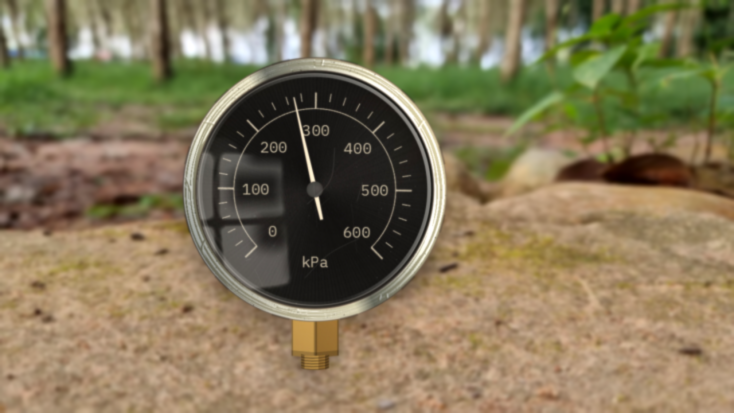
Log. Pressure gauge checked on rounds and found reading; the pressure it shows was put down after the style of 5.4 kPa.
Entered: 270 kPa
